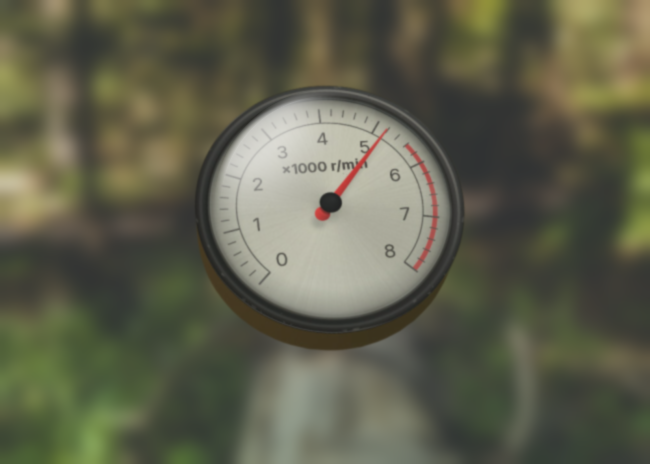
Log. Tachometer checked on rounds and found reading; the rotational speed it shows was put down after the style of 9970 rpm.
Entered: 5200 rpm
